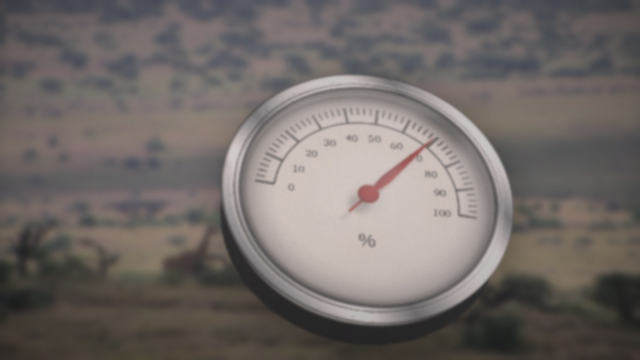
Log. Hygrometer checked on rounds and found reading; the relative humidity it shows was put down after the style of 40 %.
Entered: 70 %
